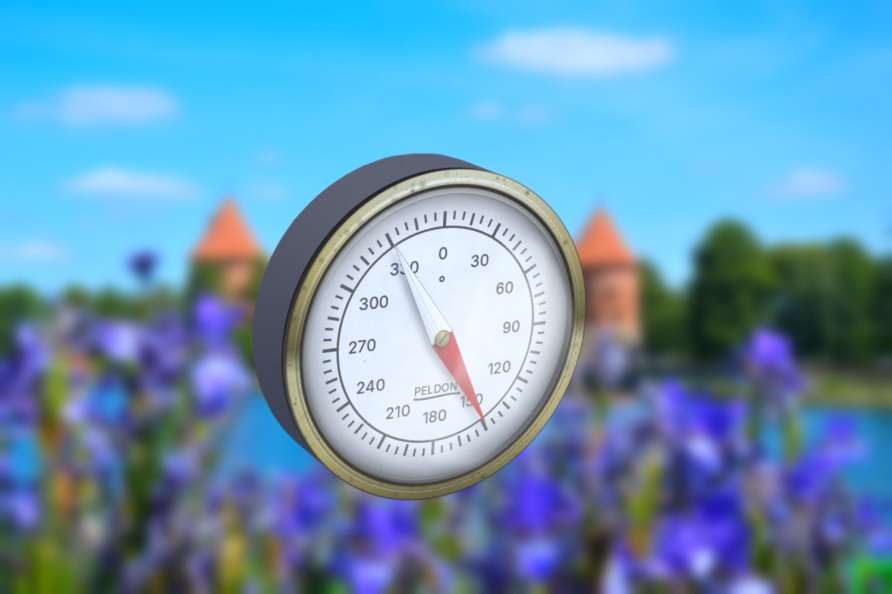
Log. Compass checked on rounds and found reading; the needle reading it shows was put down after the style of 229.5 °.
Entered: 150 °
